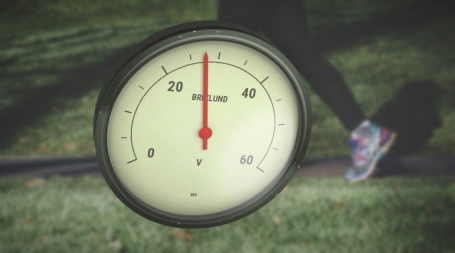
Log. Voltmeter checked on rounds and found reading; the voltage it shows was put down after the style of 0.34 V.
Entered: 27.5 V
